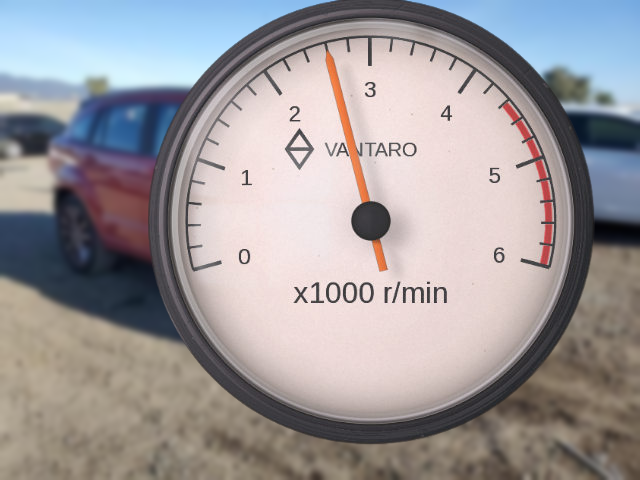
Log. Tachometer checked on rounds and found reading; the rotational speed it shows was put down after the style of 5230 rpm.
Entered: 2600 rpm
